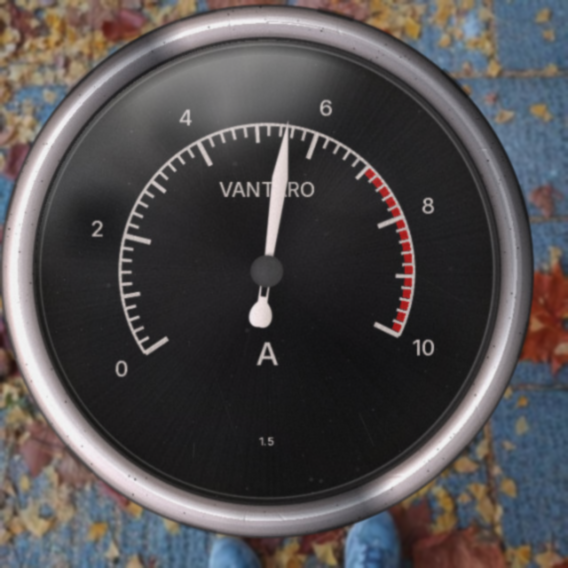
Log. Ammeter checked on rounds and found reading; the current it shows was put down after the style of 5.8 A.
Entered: 5.5 A
